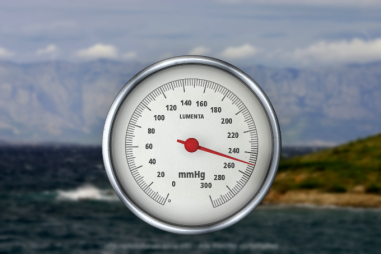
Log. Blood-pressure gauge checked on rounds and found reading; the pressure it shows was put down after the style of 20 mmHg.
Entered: 250 mmHg
